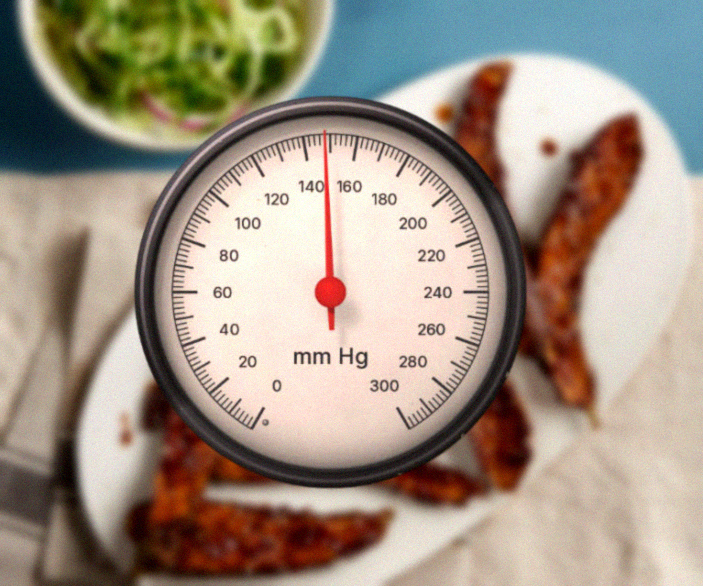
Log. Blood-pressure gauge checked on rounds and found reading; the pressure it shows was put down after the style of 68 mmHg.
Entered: 148 mmHg
